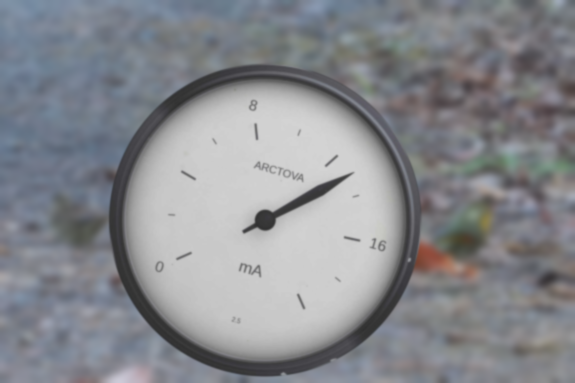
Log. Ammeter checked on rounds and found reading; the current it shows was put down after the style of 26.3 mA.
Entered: 13 mA
